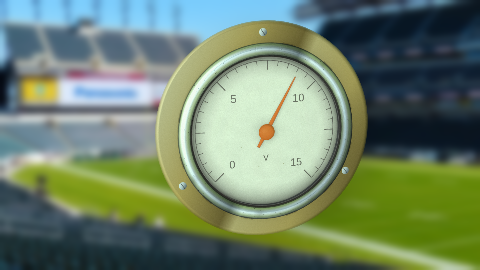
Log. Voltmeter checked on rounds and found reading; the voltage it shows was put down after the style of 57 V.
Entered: 9 V
